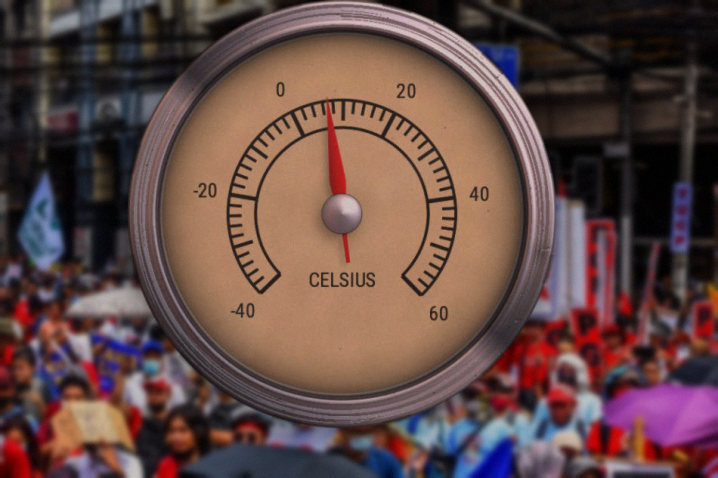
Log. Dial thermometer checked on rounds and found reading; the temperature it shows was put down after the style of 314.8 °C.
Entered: 7 °C
